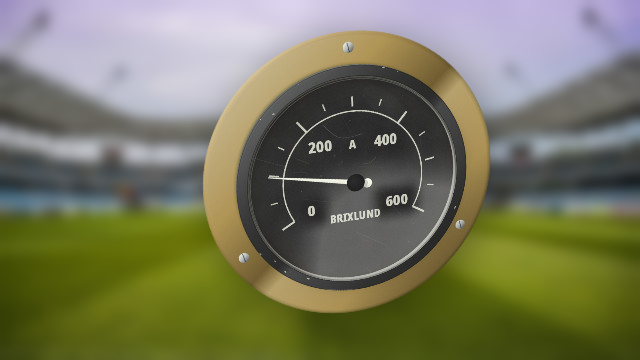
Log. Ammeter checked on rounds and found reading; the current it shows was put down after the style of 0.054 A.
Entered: 100 A
